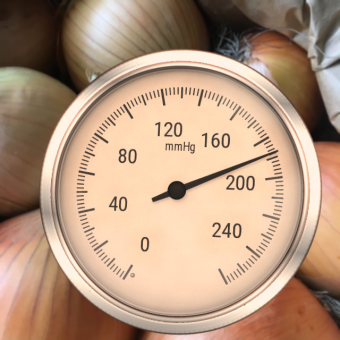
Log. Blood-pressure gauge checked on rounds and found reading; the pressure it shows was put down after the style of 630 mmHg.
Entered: 188 mmHg
